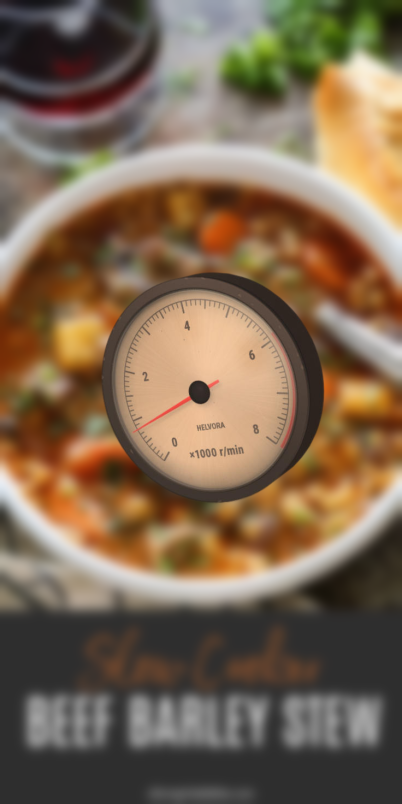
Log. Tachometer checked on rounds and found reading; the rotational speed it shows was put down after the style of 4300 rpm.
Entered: 800 rpm
